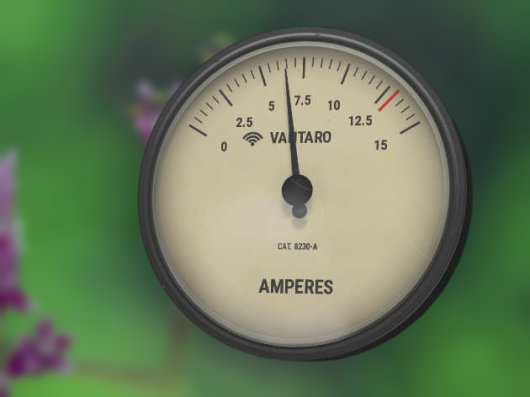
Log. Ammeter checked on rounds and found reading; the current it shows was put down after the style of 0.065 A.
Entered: 6.5 A
